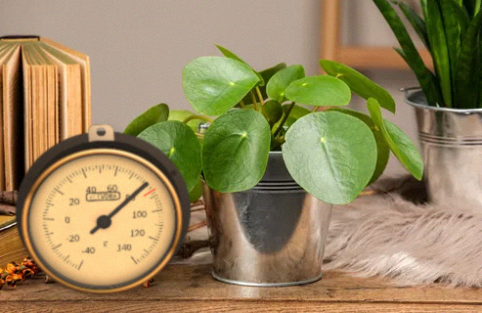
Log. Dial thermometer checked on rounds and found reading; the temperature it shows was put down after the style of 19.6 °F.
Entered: 80 °F
